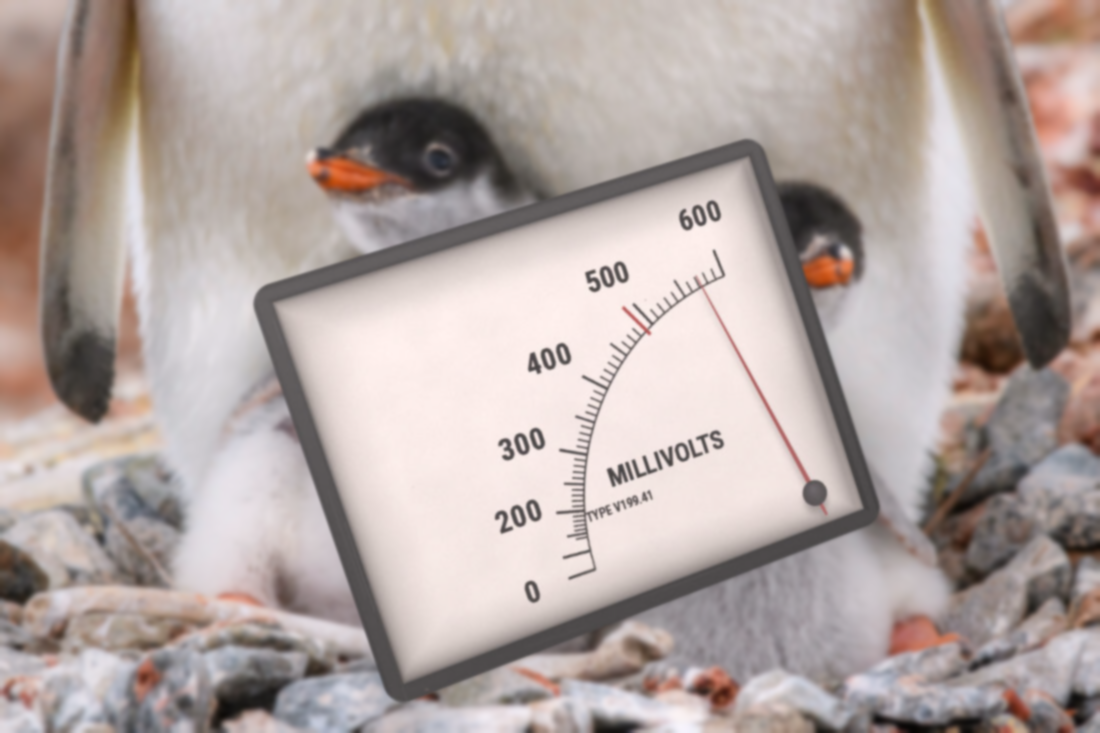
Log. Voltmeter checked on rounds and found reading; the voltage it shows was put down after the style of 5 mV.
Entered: 570 mV
